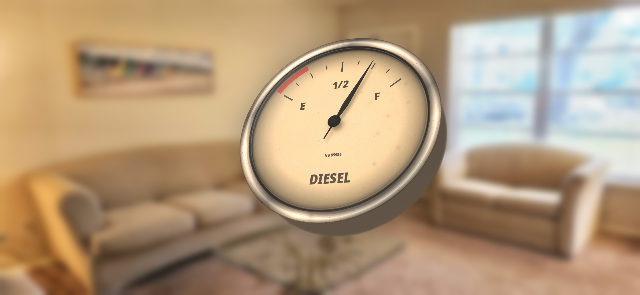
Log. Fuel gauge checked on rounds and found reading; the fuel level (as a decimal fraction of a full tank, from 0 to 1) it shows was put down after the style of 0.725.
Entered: 0.75
